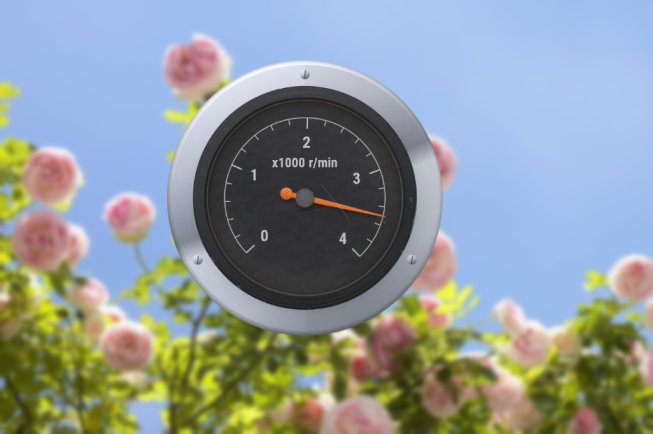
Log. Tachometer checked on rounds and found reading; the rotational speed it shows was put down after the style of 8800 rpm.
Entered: 3500 rpm
